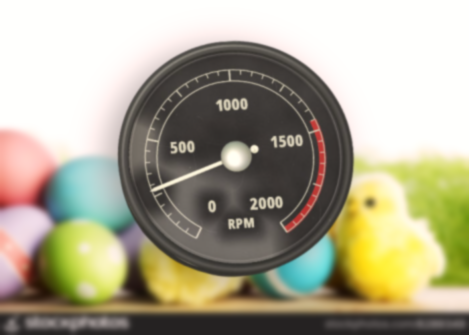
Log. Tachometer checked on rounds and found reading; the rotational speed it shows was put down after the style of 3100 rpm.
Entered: 275 rpm
